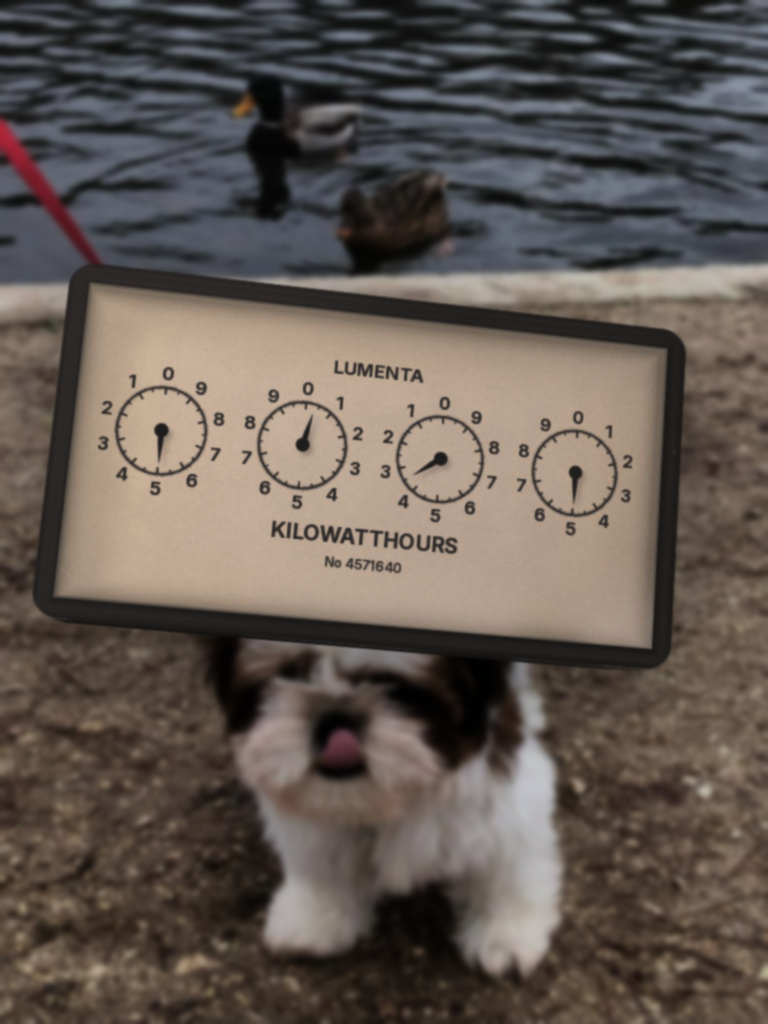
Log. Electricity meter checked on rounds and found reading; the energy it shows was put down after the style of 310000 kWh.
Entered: 5035 kWh
